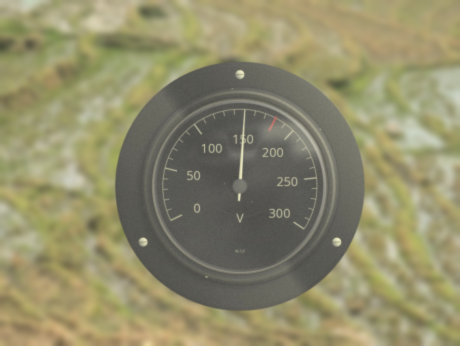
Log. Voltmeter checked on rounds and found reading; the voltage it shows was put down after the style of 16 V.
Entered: 150 V
